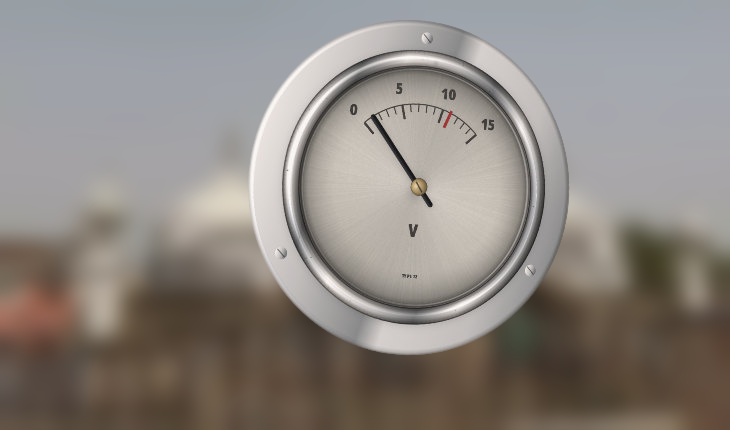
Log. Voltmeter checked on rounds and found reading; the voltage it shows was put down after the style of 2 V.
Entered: 1 V
